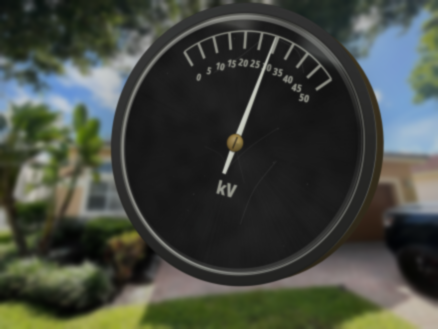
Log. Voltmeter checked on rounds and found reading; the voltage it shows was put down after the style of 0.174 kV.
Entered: 30 kV
